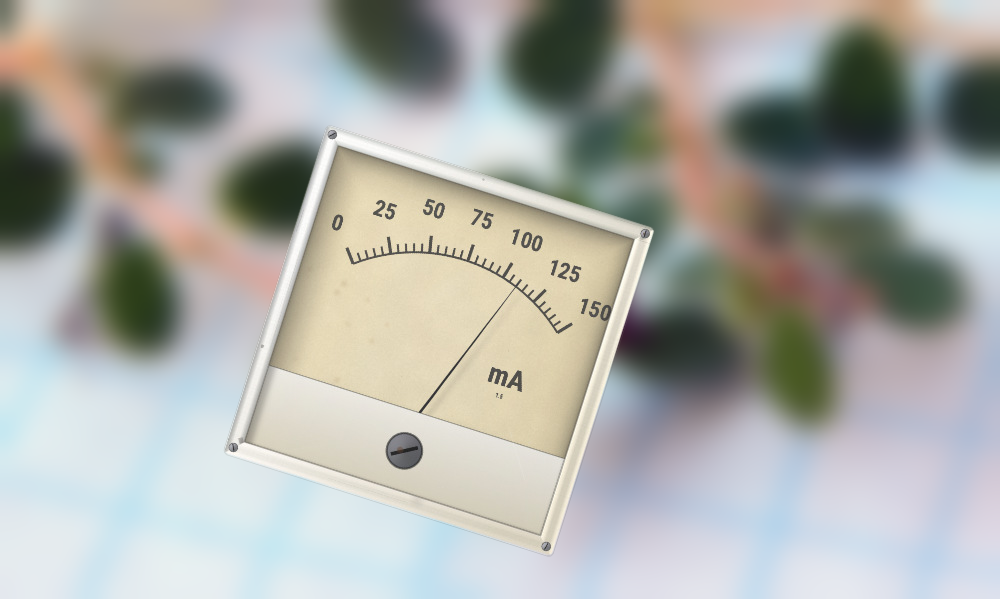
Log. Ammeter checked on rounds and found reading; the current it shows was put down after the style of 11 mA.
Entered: 110 mA
